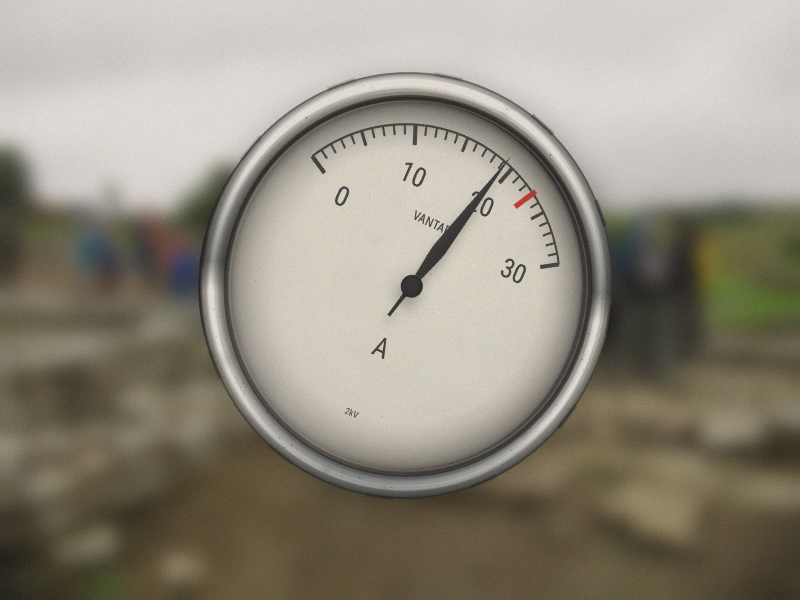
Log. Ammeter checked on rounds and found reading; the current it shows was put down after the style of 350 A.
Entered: 19 A
